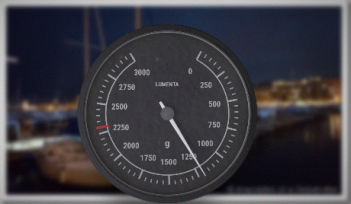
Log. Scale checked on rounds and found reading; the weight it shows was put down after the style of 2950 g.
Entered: 1200 g
